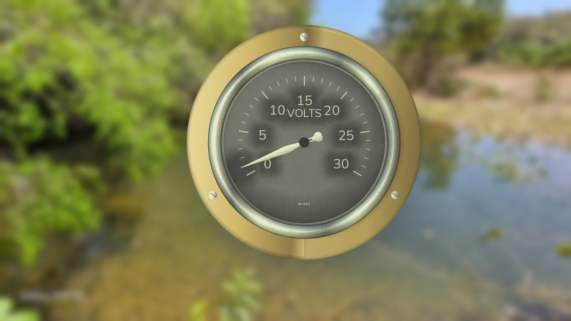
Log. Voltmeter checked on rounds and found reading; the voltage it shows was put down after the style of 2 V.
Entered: 1 V
